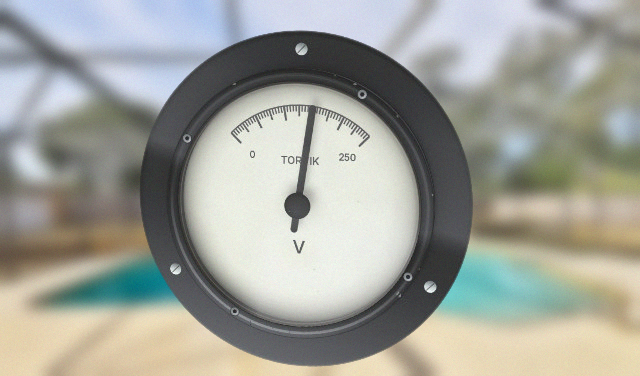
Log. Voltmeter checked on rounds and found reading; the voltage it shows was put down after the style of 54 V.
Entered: 150 V
